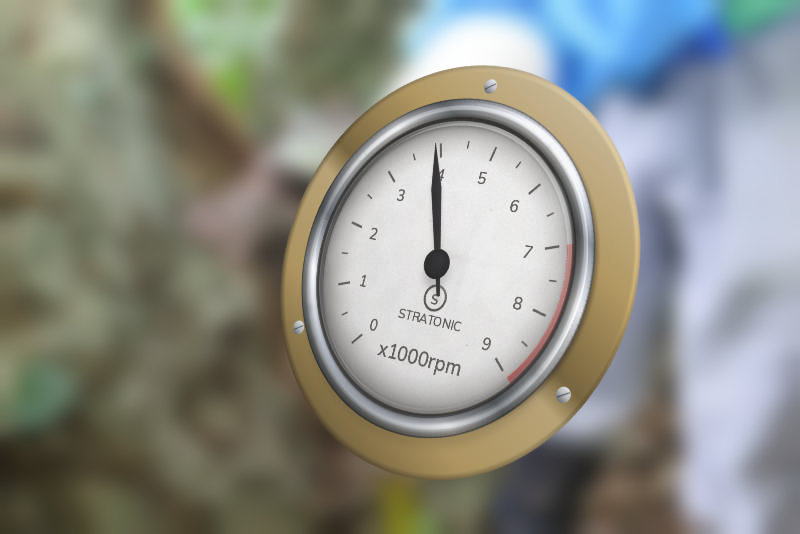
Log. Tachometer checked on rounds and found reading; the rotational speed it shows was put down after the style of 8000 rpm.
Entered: 4000 rpm
